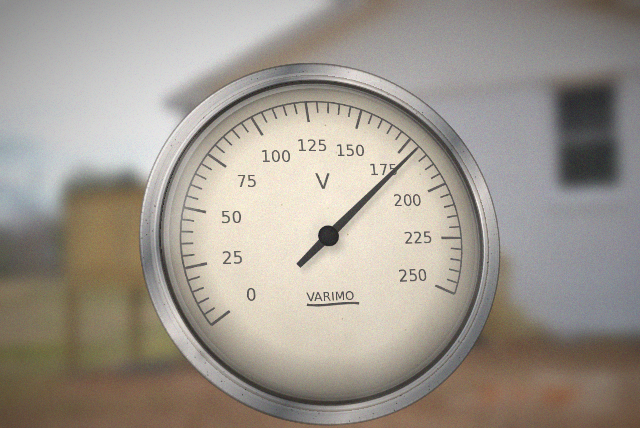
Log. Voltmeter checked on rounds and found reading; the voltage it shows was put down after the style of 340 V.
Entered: 180 V
